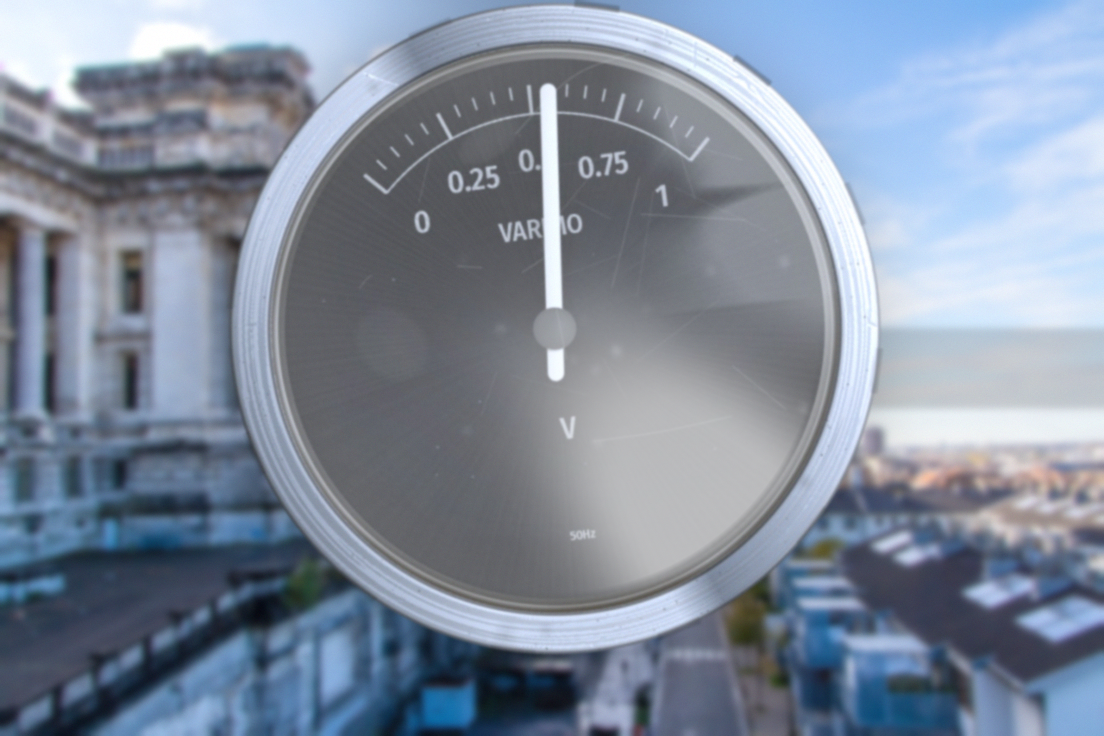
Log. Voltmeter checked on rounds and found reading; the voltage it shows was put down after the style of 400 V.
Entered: 0.55 V
